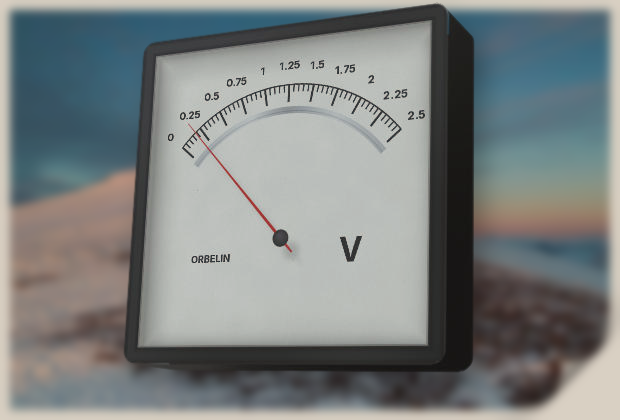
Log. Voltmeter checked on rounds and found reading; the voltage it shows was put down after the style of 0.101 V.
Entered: 0.2 V
